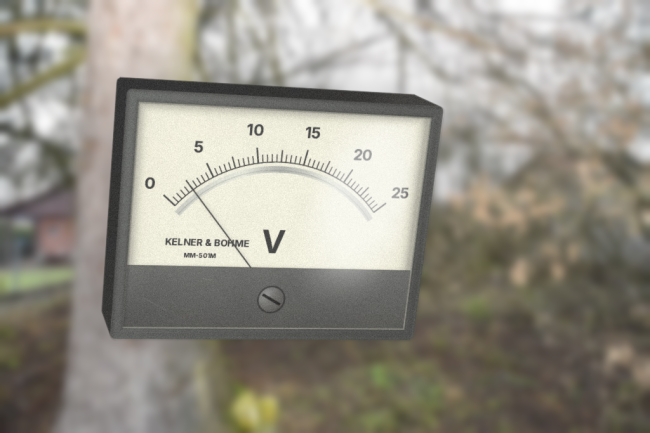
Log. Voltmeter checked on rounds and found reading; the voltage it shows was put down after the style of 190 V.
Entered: 2.5 V
